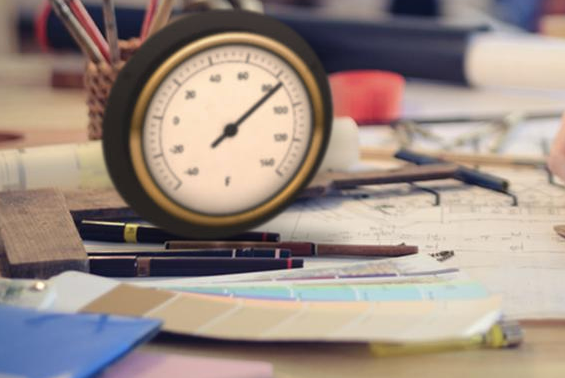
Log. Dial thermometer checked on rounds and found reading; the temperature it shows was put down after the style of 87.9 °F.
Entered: 84 °F
